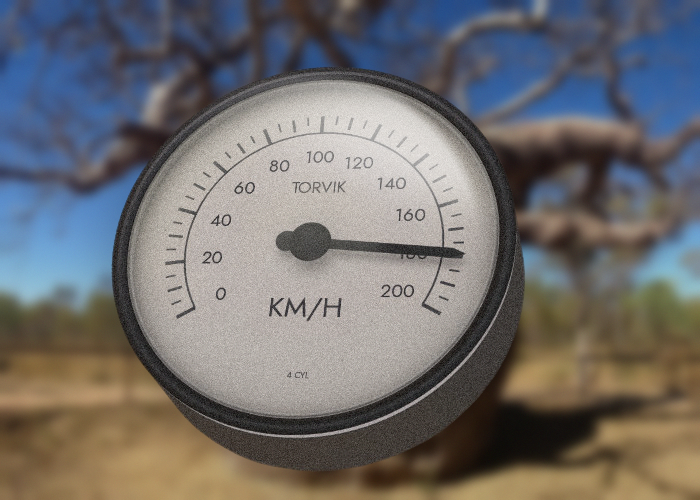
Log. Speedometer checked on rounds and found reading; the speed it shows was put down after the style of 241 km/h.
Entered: 180 km/h
